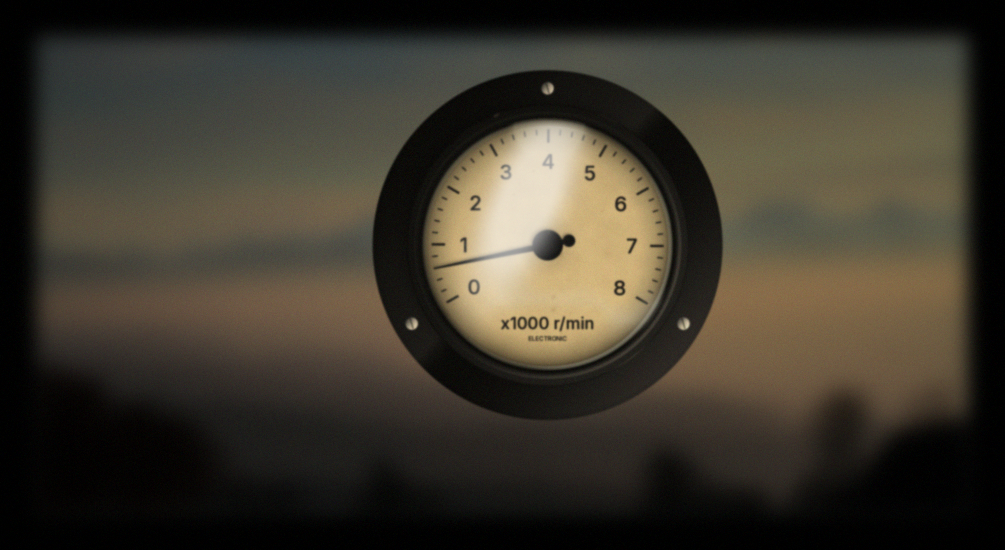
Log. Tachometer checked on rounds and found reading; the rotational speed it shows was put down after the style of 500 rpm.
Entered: 600 rpm
